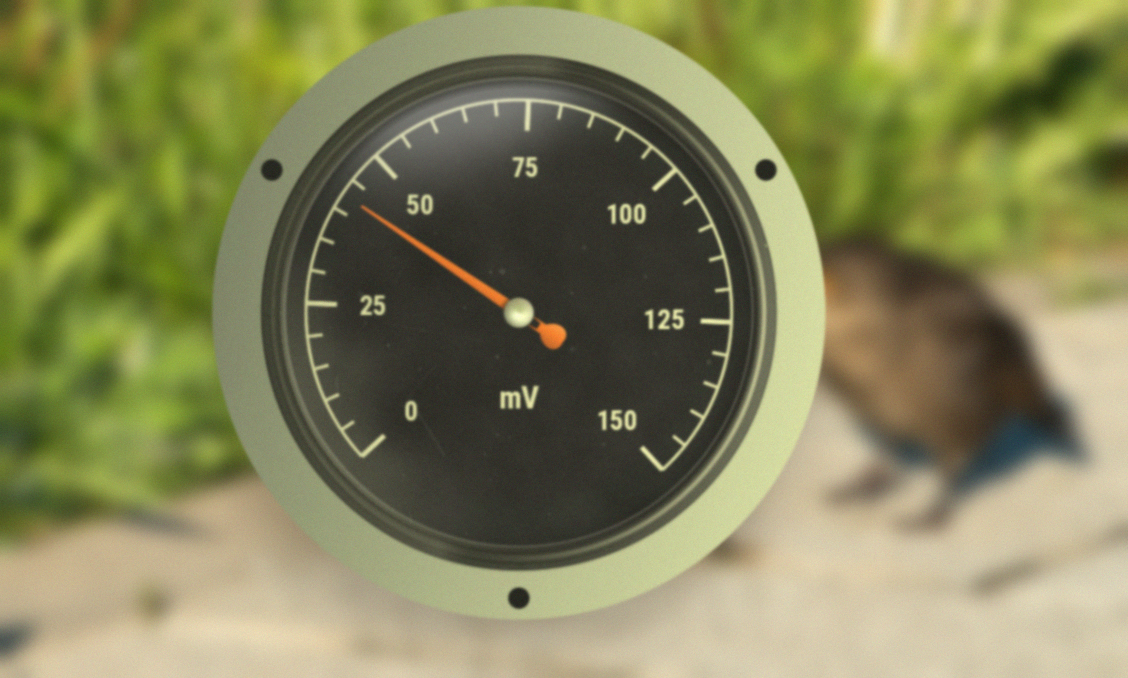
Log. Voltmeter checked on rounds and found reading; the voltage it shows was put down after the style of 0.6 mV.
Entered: 42.5 mV
